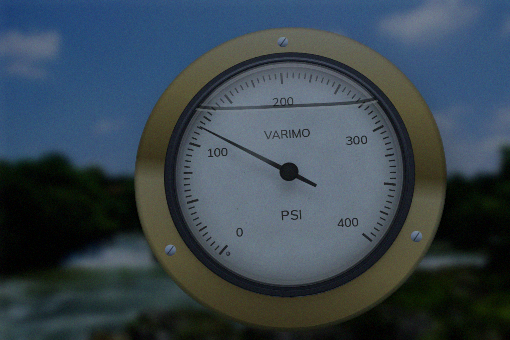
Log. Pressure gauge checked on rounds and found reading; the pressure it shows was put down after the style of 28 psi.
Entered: 115 psi
